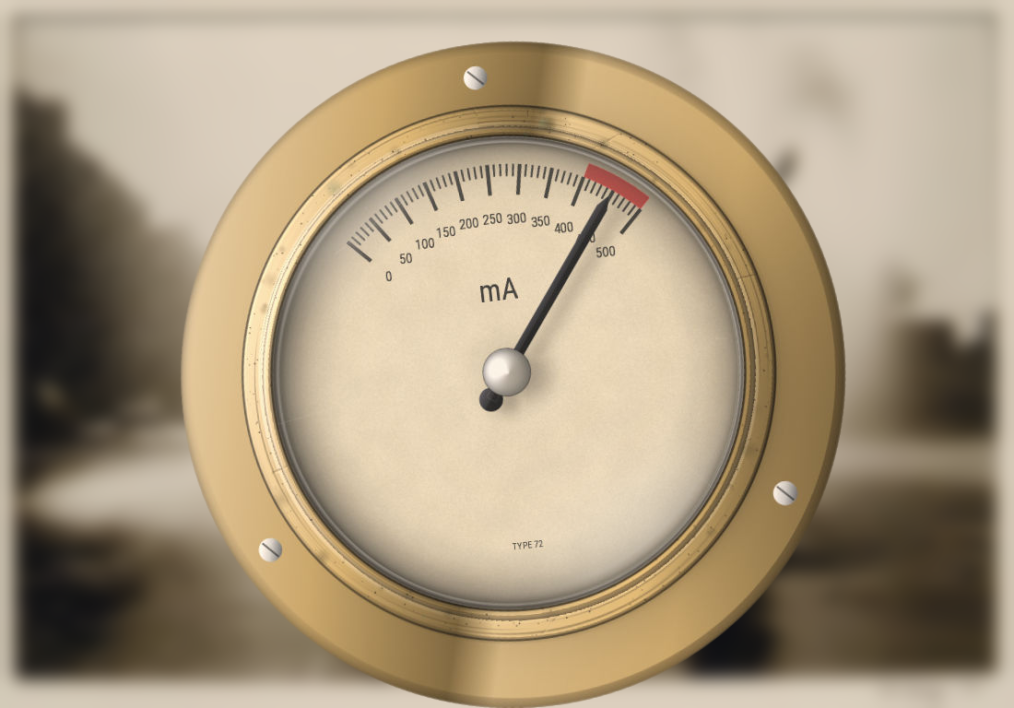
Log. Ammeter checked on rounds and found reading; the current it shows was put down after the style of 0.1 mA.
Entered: 450 mA
